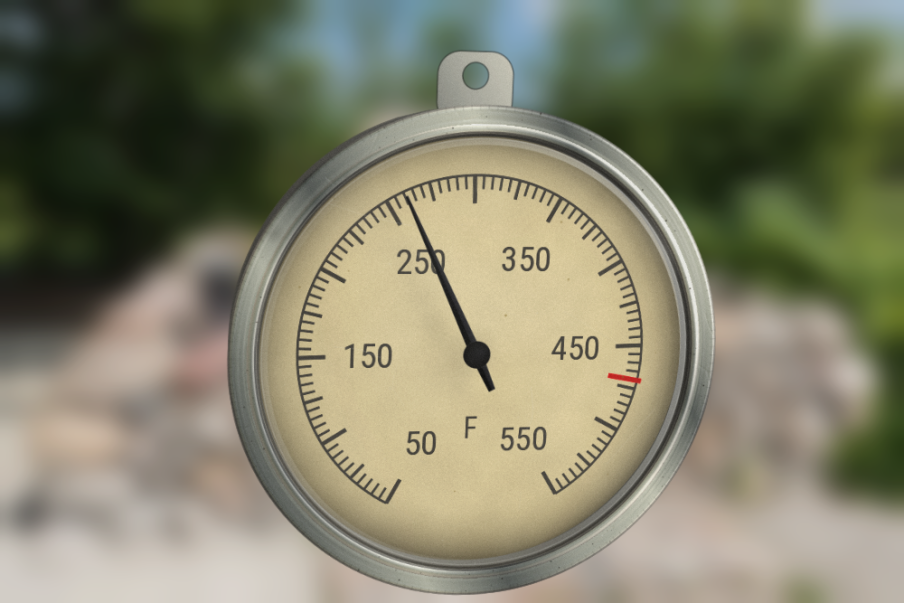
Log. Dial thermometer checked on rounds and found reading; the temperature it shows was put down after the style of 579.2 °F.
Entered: 260 °F
